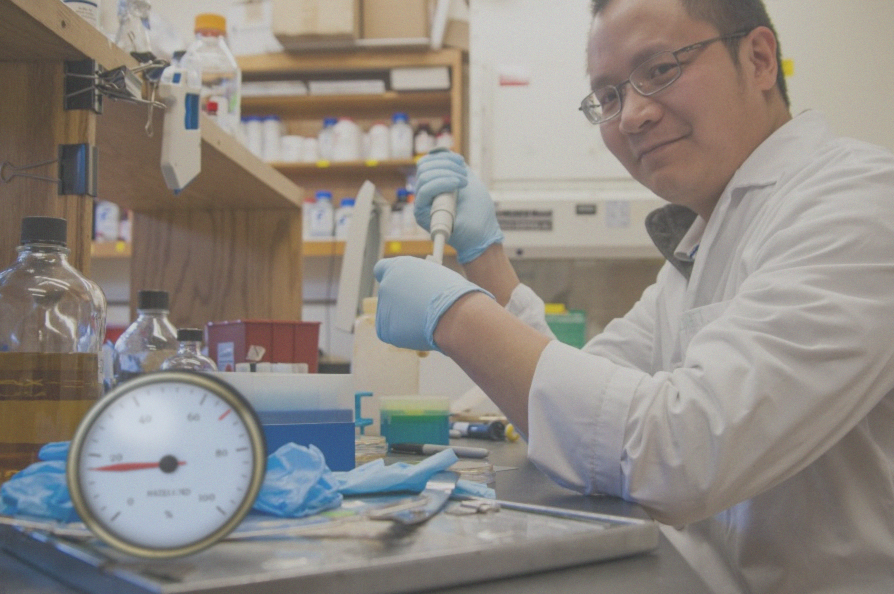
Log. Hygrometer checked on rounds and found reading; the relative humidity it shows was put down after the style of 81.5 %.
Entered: 16 %
